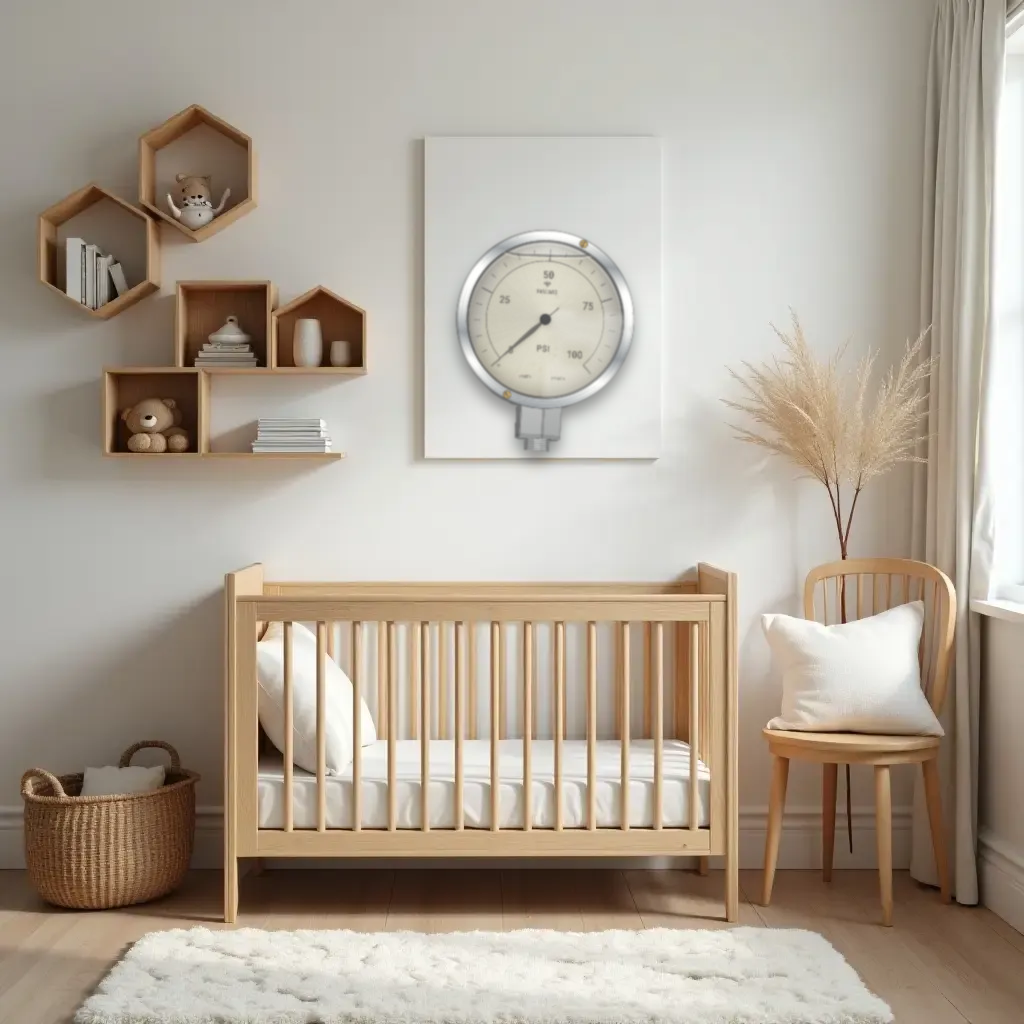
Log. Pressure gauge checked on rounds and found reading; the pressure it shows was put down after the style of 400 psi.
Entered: 0 psi
